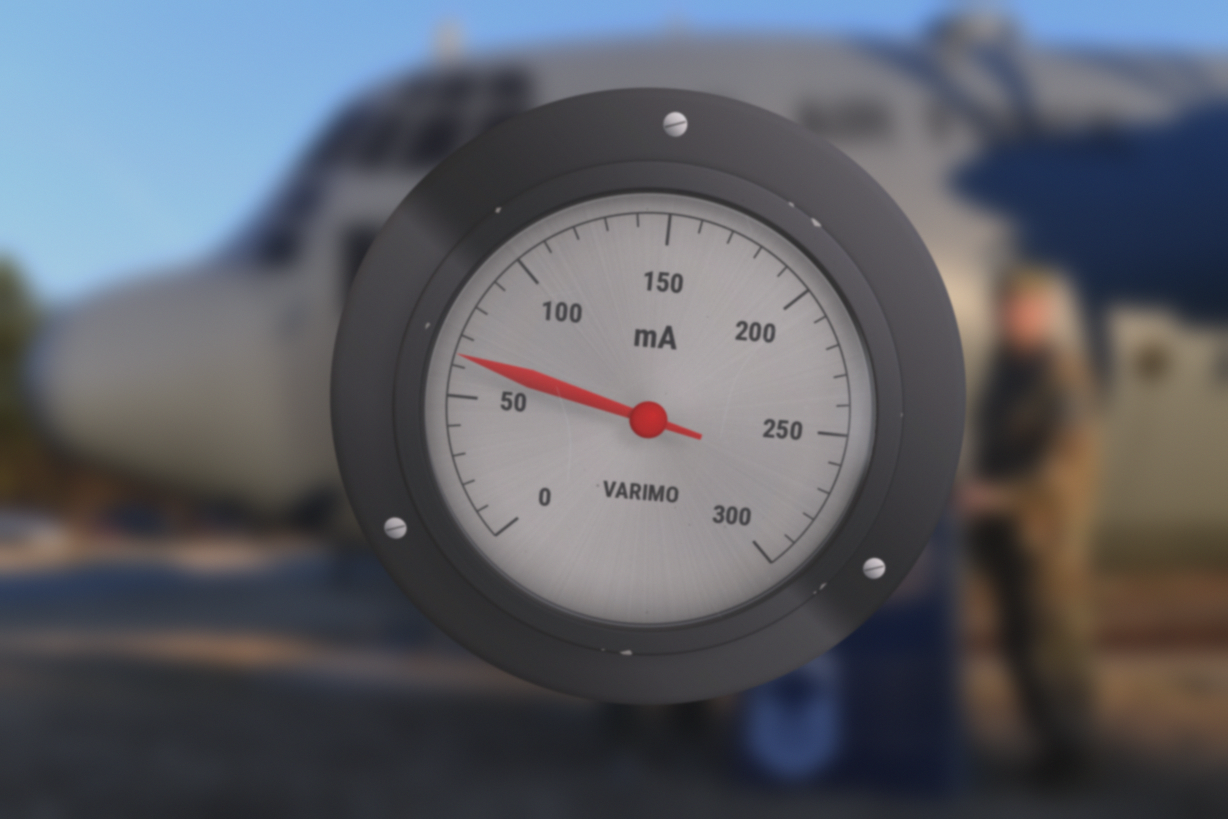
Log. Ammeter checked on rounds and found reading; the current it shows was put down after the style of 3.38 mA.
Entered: 65 mA
